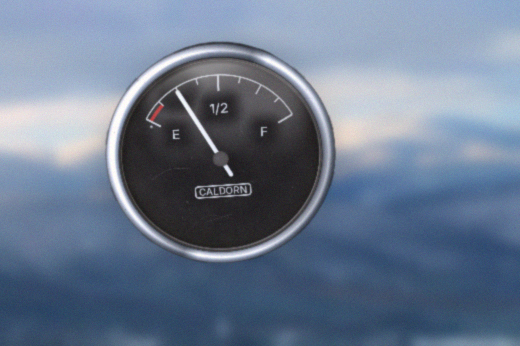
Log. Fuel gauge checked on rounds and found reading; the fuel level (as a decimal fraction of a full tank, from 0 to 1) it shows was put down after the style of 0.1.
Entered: 0.25
